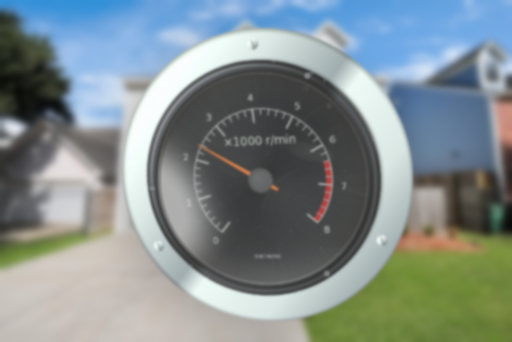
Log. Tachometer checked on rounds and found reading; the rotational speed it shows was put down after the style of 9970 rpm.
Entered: 2400 rpm
